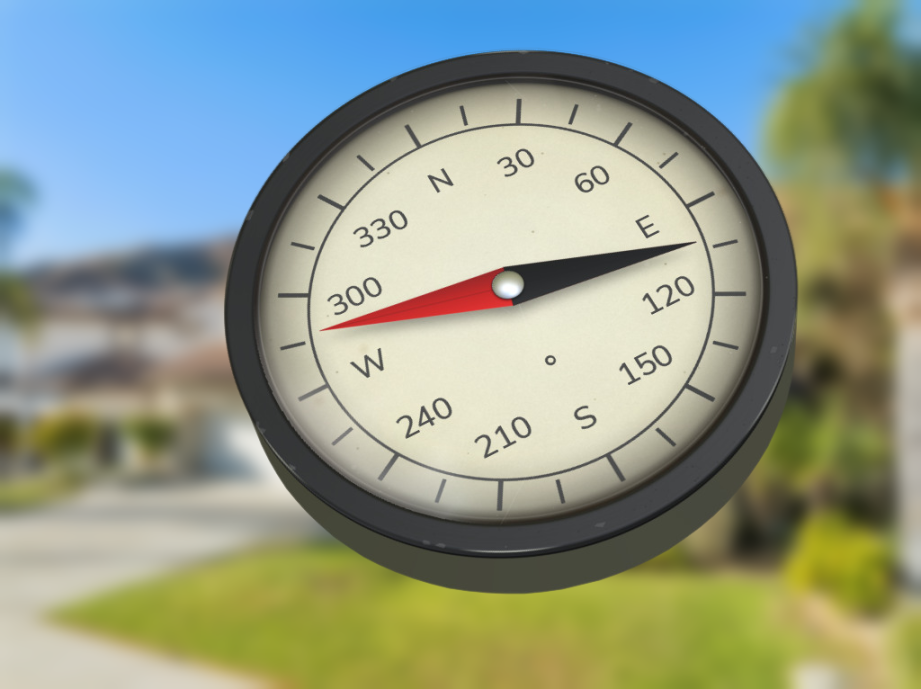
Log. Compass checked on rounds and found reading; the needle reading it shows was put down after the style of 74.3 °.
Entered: 285 °
